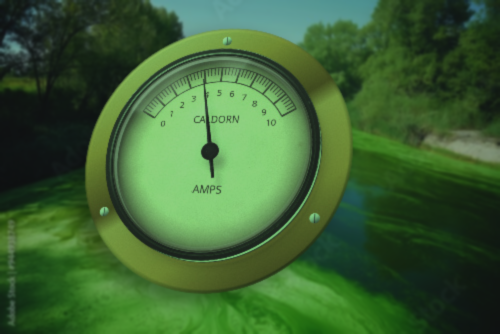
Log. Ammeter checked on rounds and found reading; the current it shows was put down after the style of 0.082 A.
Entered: 4 A
